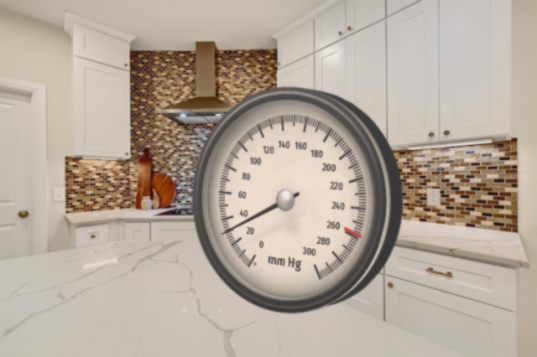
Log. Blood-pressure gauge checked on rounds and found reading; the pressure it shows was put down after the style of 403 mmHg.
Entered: 30 mmHg
